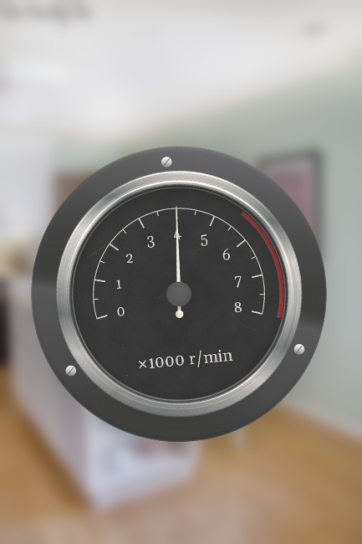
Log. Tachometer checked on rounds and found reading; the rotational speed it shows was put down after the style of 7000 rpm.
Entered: 4000 rpm
